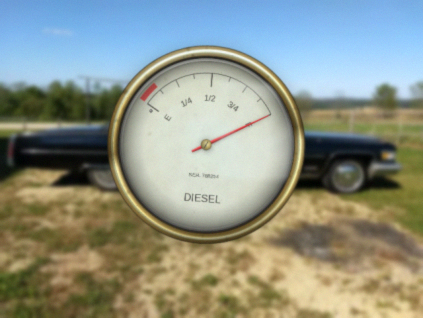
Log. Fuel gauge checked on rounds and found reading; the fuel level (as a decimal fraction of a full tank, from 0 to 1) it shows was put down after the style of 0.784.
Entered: 1
